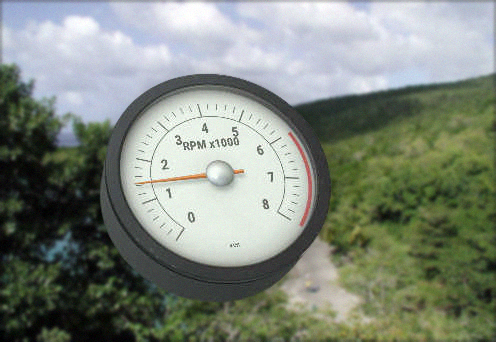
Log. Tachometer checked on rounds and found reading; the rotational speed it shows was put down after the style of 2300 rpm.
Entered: 1400 rpm
